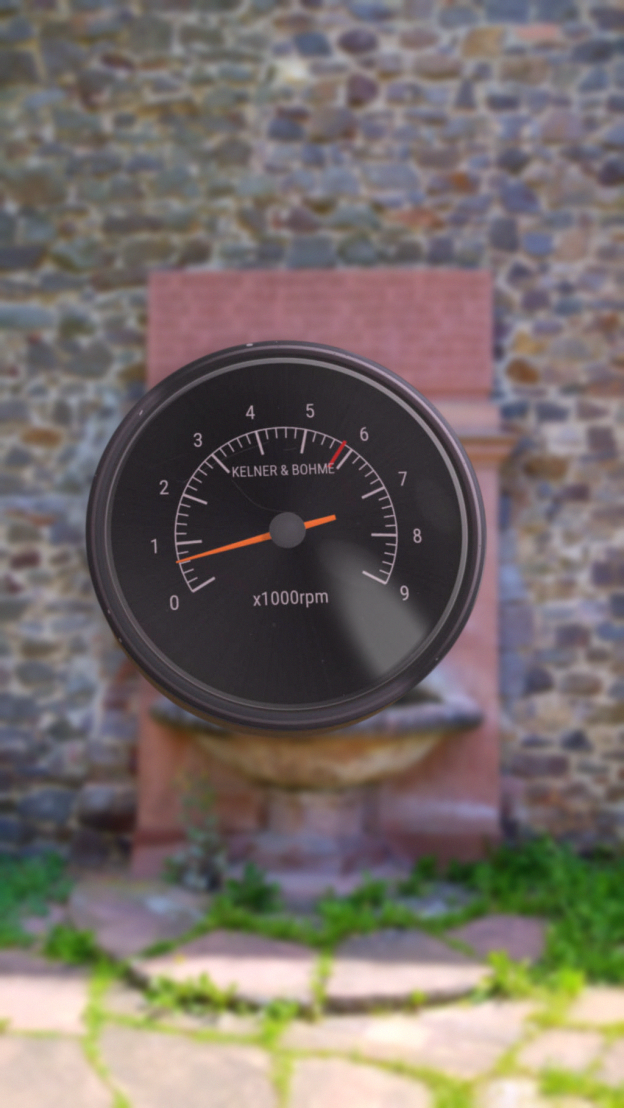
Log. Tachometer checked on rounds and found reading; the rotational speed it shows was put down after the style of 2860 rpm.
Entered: 600 rpm
